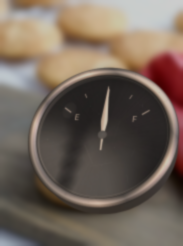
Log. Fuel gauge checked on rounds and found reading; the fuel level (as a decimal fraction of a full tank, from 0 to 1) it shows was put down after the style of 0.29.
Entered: 0.5
